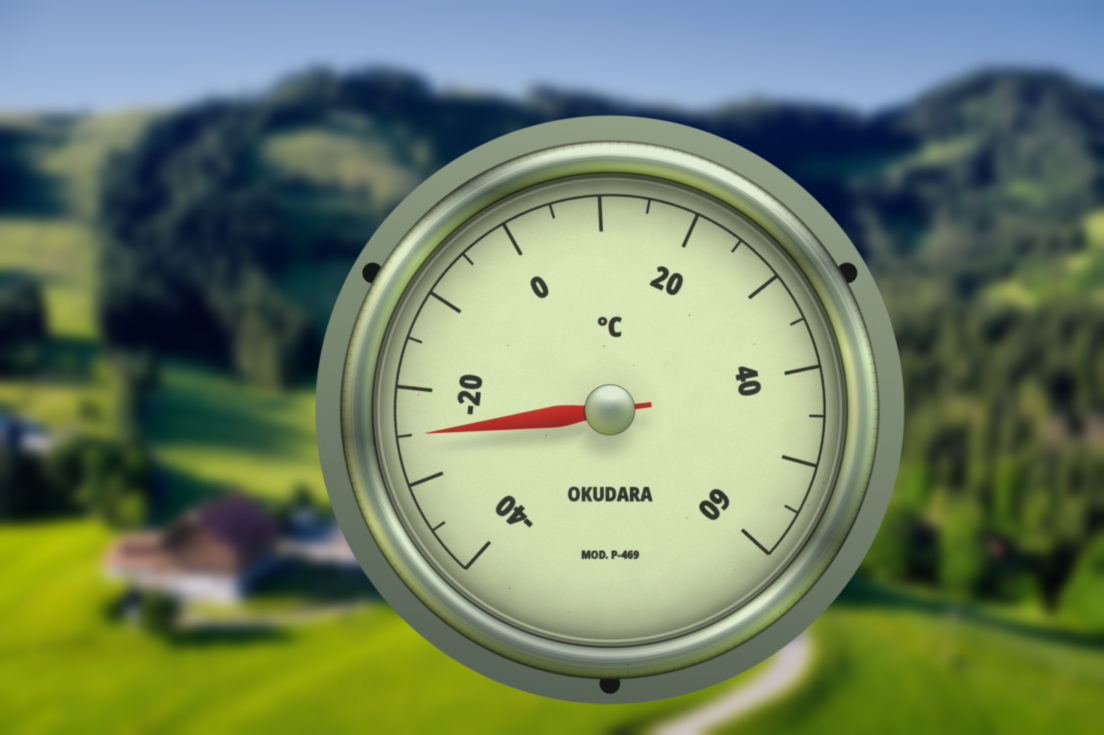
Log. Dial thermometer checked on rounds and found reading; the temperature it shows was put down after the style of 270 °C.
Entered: -25 °C
